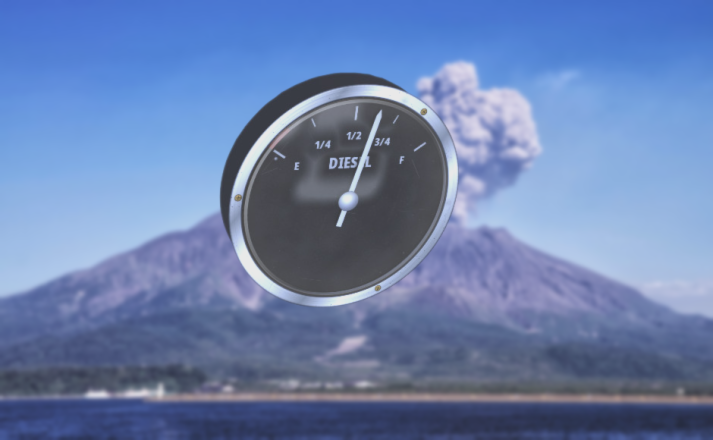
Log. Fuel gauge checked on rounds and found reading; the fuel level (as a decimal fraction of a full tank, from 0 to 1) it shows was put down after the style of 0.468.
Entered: 0.625
